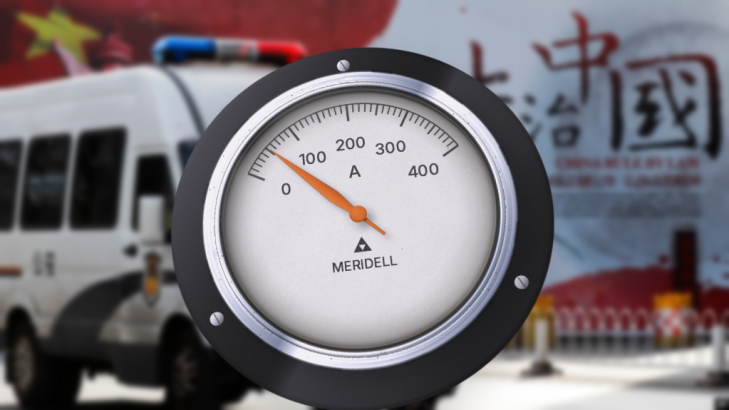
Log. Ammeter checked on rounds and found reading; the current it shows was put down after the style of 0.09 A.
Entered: 50 A
